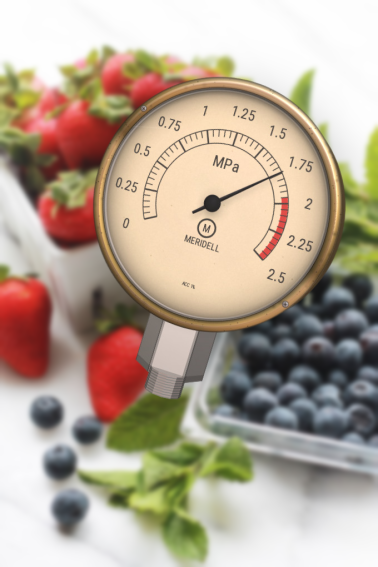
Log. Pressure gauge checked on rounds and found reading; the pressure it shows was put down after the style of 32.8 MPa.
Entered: 1.75 MPa
